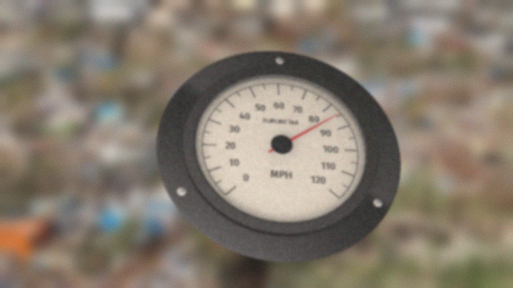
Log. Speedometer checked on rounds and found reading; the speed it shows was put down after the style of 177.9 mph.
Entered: 85 mph
